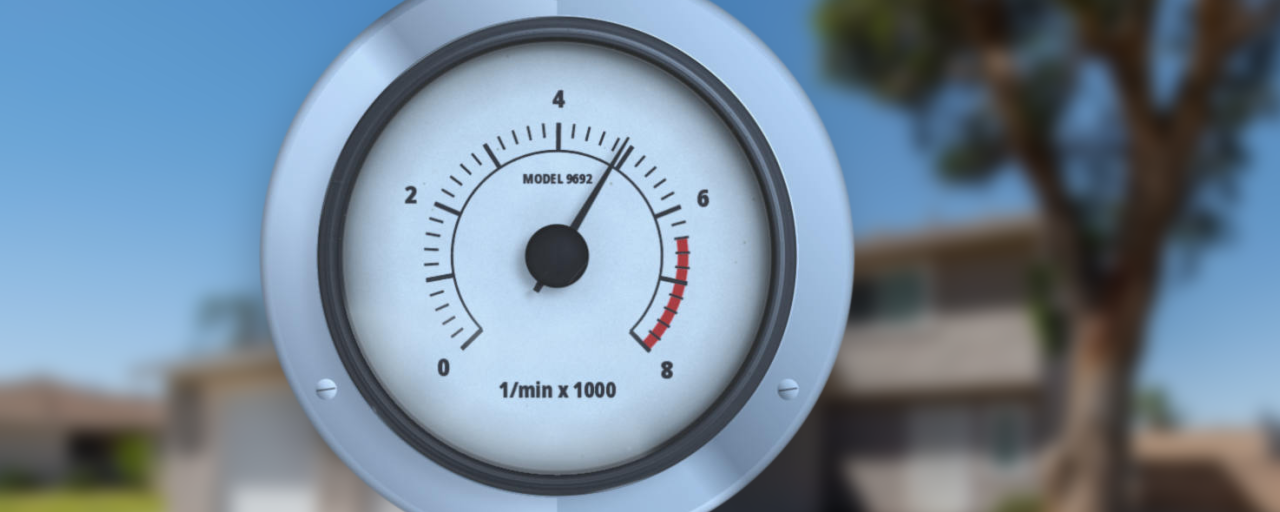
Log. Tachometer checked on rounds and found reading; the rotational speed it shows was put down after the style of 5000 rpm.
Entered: 4900 rpm
